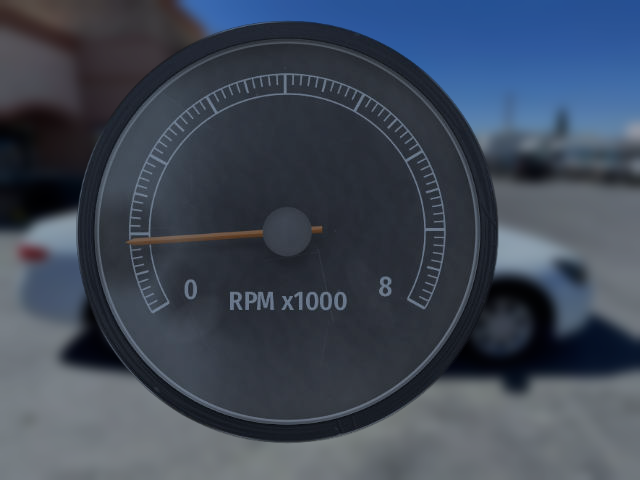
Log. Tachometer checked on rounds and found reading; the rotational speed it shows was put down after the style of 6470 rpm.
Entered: 900 rpm
